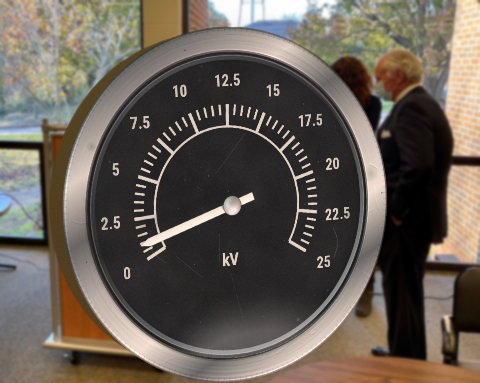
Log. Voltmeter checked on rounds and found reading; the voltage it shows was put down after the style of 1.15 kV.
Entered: 1 kV
